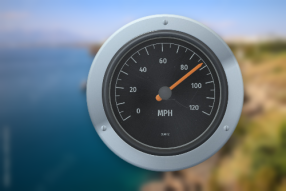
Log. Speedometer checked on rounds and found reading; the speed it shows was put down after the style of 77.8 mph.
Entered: 87.5 mph
